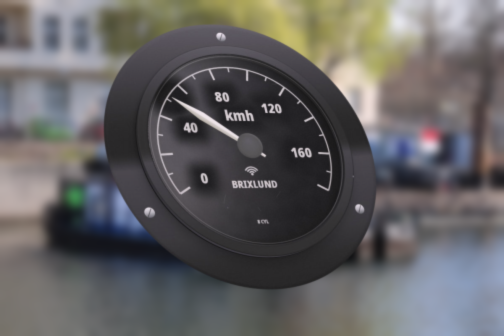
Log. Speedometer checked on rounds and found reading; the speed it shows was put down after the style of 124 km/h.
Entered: 50 km/h
